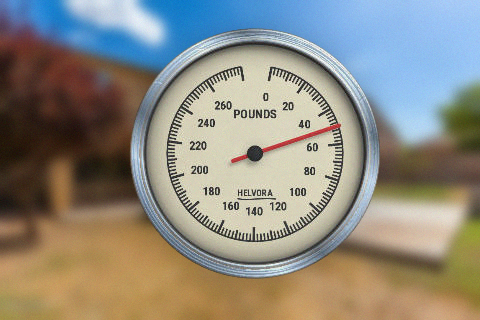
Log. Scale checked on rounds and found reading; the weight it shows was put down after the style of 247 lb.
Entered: 50 lb
